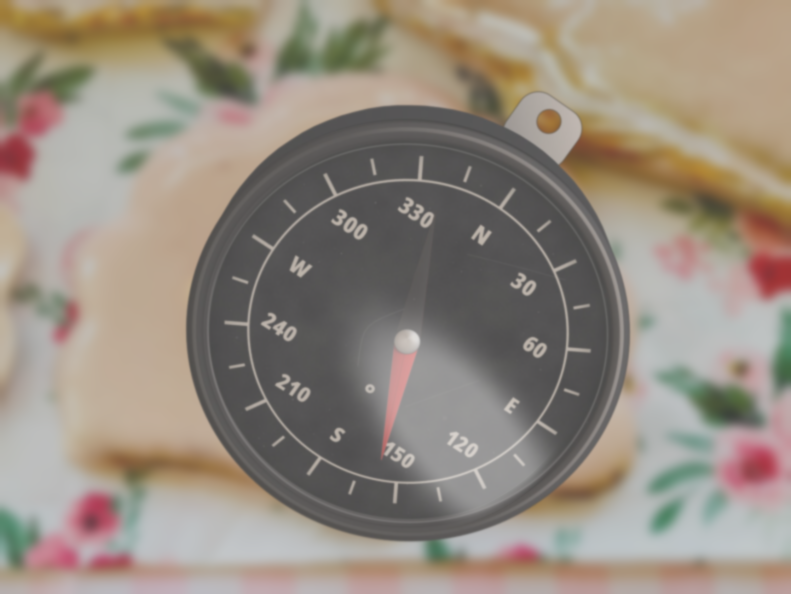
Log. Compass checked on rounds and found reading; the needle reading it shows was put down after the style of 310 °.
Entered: 157.5 °
